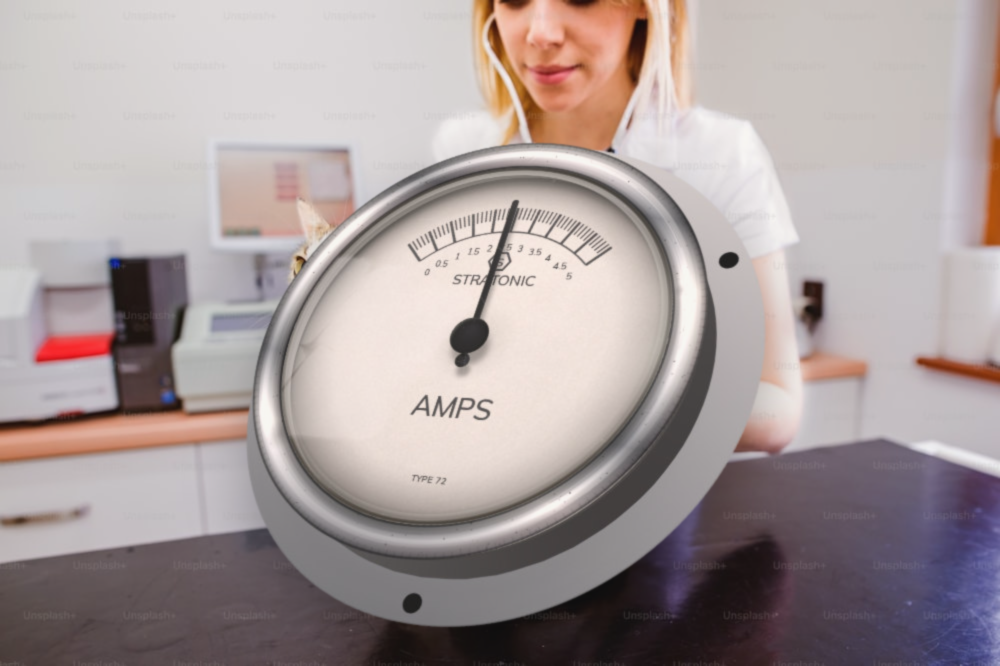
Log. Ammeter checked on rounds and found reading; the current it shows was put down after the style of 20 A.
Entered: 2.5 A
